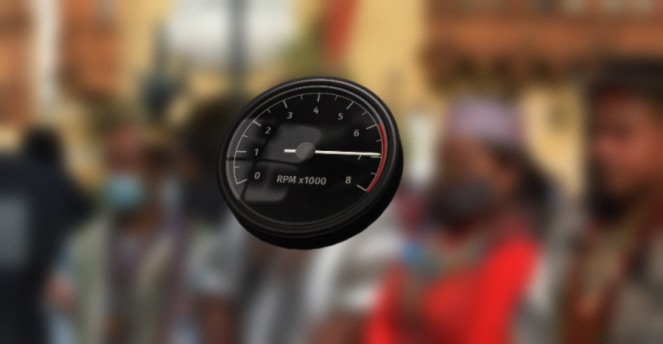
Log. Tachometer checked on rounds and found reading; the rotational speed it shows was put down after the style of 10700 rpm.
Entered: 7000 rpm
